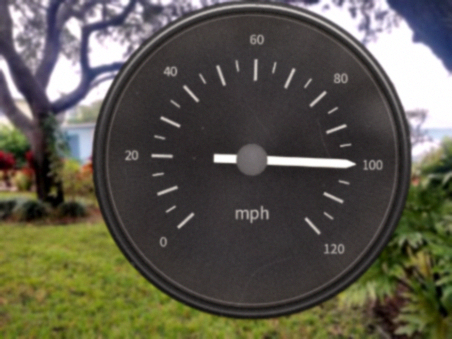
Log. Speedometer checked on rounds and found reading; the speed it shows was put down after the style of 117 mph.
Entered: 100 mph
